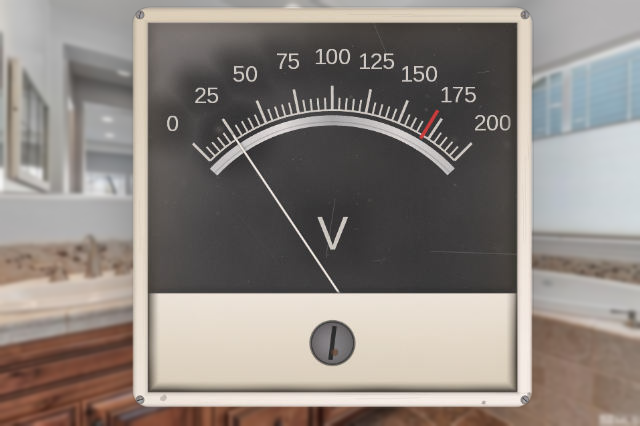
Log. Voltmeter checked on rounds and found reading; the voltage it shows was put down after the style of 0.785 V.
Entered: 25 V
